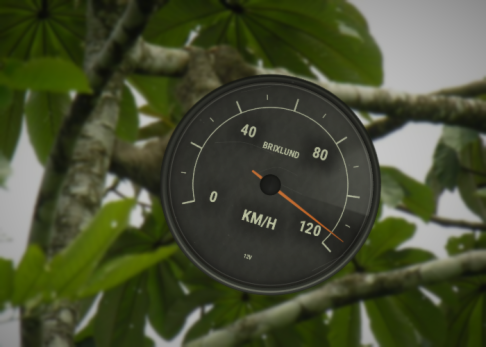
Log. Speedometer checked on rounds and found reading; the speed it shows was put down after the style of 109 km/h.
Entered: 115 km/h
